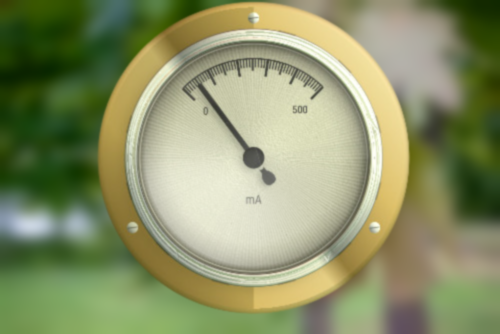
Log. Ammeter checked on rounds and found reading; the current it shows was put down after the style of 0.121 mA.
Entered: 50 mA
